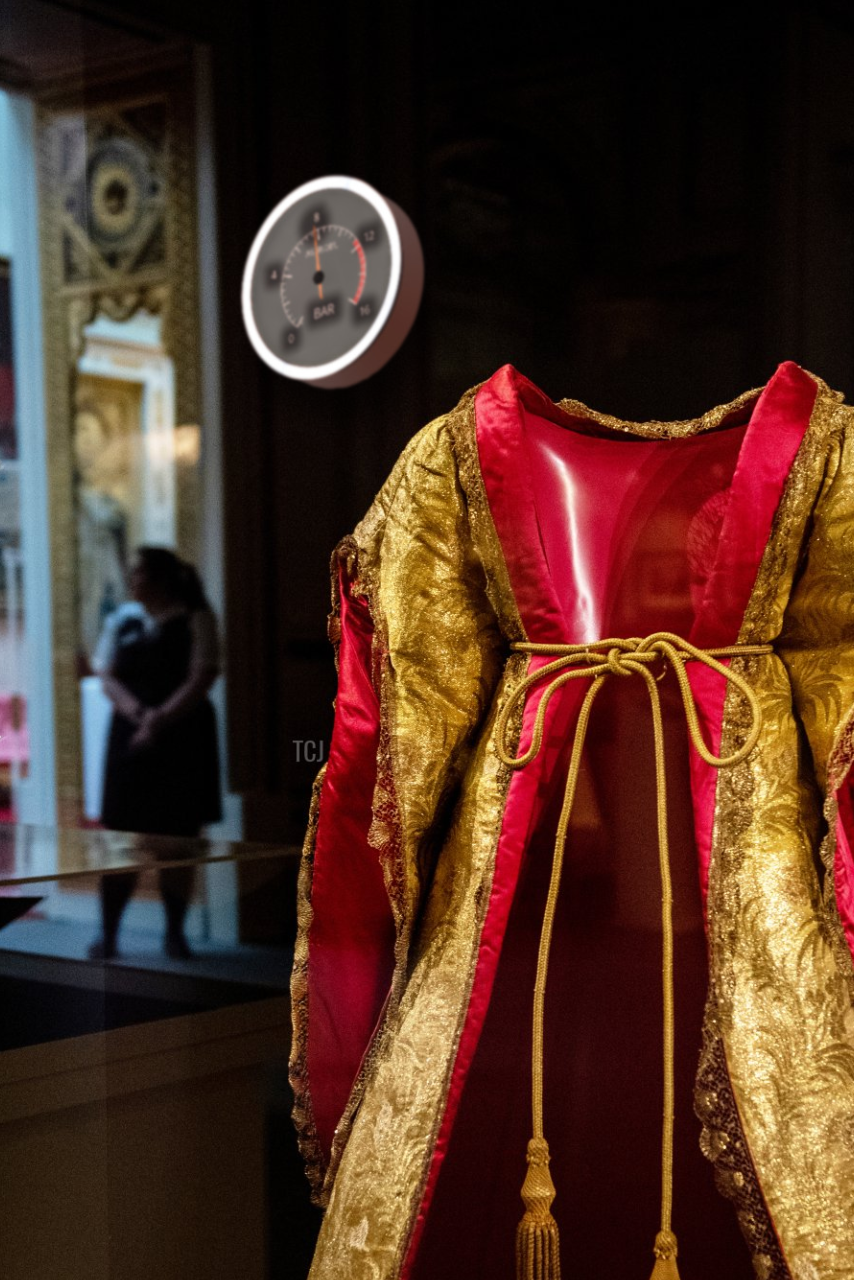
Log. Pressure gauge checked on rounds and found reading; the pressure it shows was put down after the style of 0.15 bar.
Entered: 8 bar
